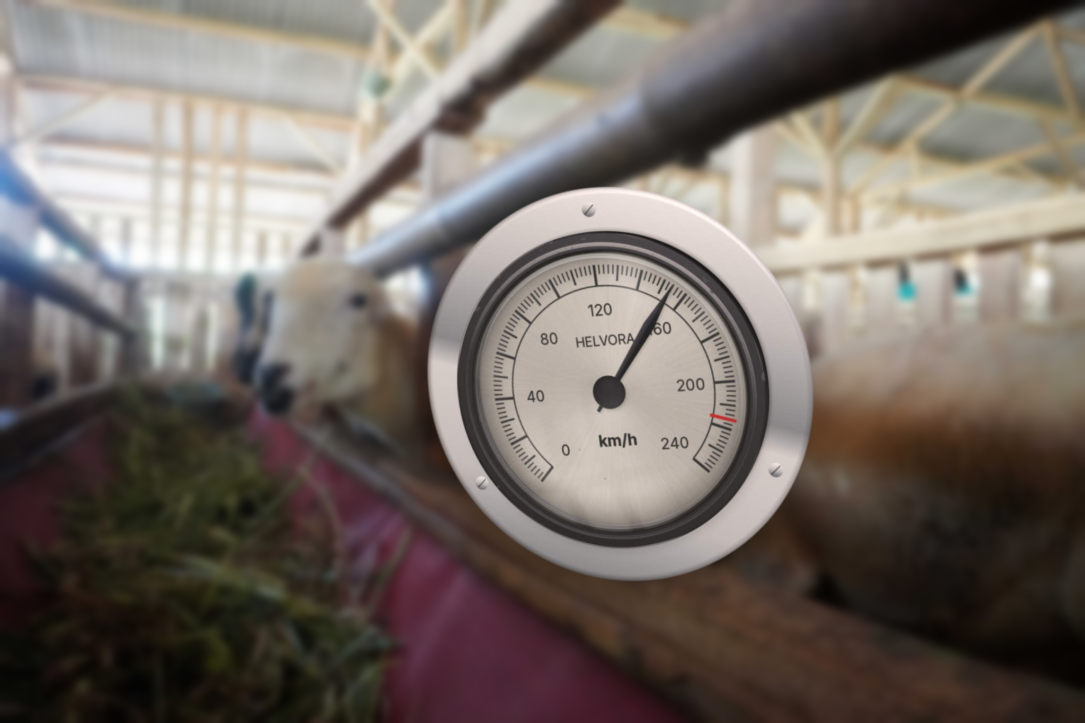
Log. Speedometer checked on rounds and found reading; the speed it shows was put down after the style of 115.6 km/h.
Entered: 154 km/h
